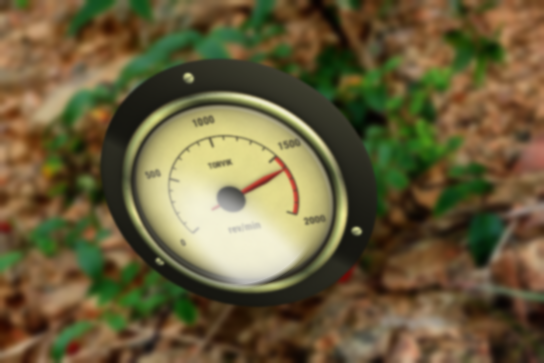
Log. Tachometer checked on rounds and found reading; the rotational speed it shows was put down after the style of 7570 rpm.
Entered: 1600 rpm
